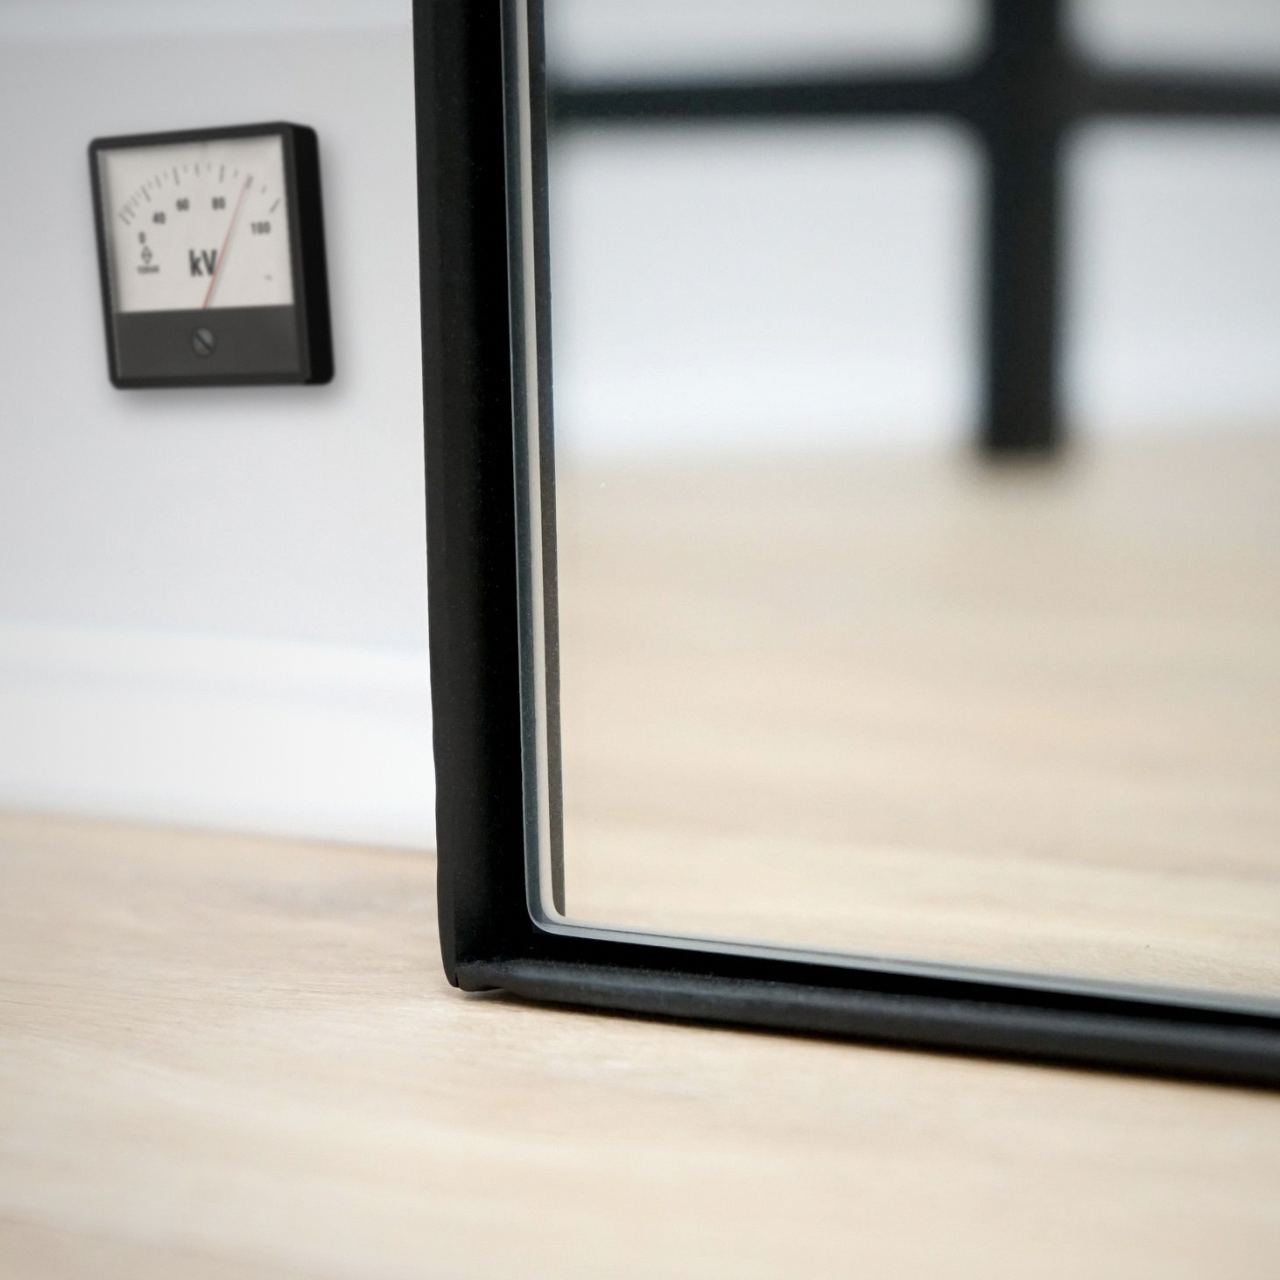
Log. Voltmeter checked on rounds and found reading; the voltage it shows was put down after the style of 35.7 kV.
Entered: 90 kV
